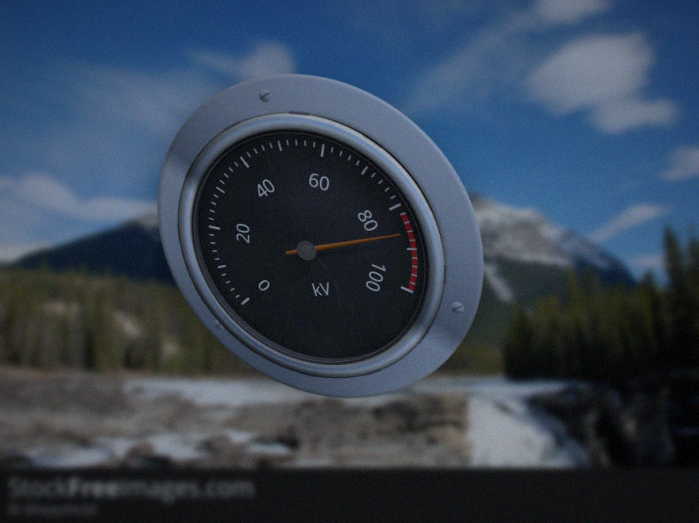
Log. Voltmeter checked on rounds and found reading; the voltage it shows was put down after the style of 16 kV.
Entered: 86 kV
